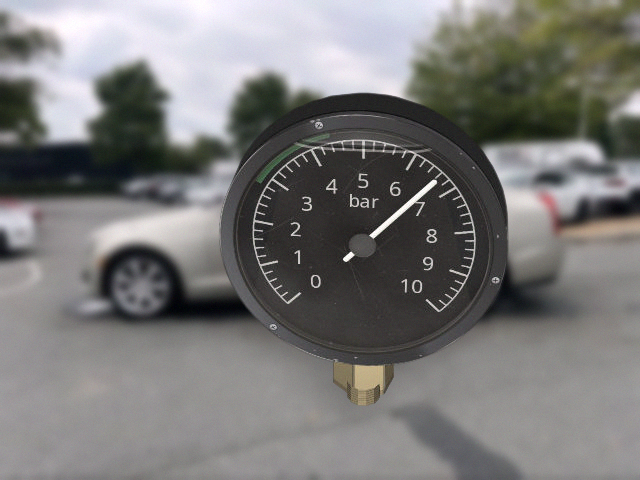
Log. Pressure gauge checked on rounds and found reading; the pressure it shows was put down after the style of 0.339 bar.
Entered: 6.6 bar
